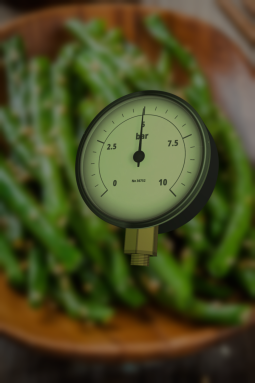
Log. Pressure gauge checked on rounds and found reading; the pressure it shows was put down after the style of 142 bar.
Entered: 5 bar
